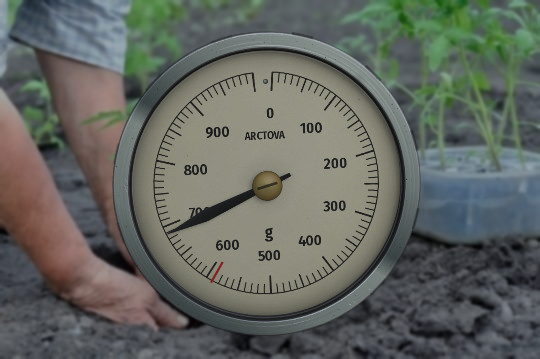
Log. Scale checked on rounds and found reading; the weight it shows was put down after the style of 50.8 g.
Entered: 690 g
